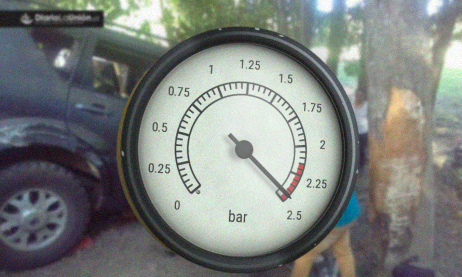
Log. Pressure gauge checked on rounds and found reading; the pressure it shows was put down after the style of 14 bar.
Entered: 2.45 bar
